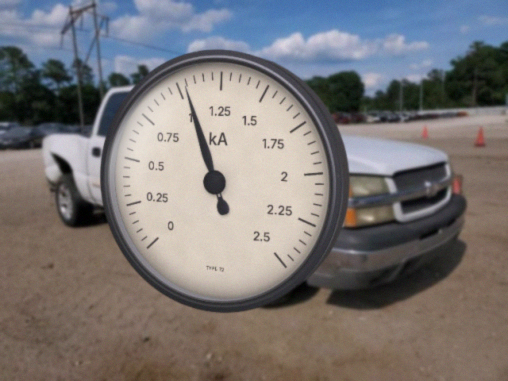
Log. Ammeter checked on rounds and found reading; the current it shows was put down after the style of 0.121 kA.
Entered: 1.05 kA
